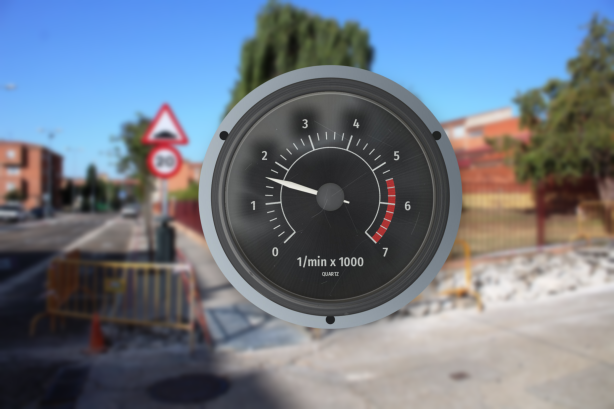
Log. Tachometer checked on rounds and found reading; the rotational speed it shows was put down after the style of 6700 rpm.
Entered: 1600 rpm
